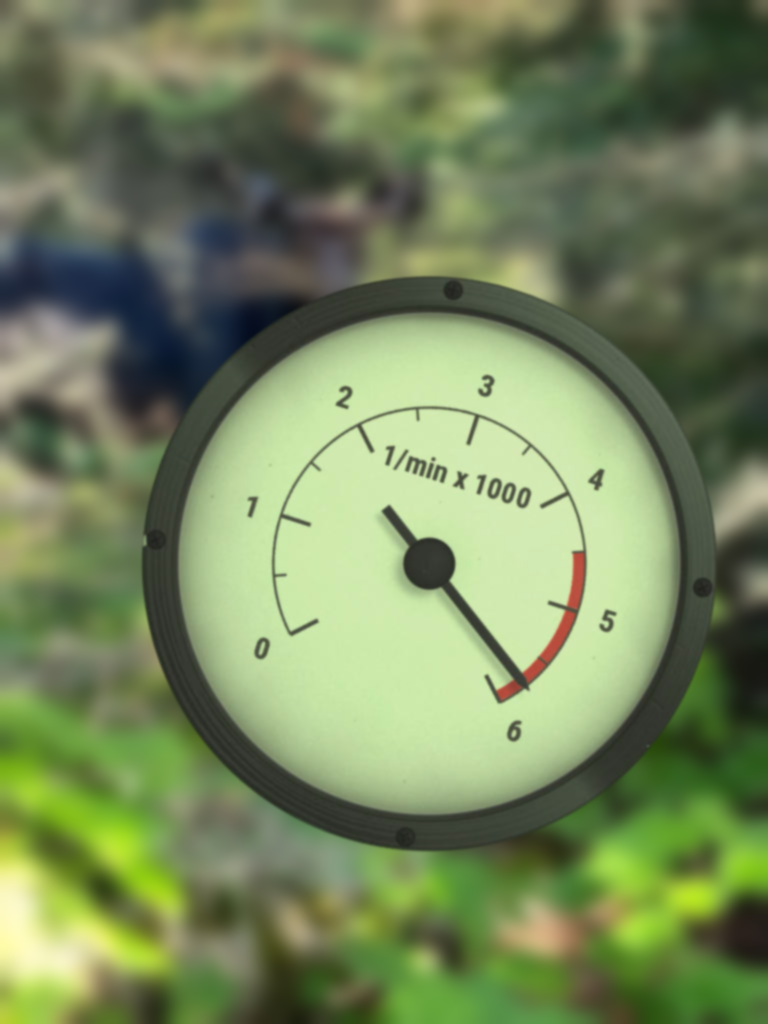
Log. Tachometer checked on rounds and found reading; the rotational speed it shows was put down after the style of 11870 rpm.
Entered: 5750 rpm
